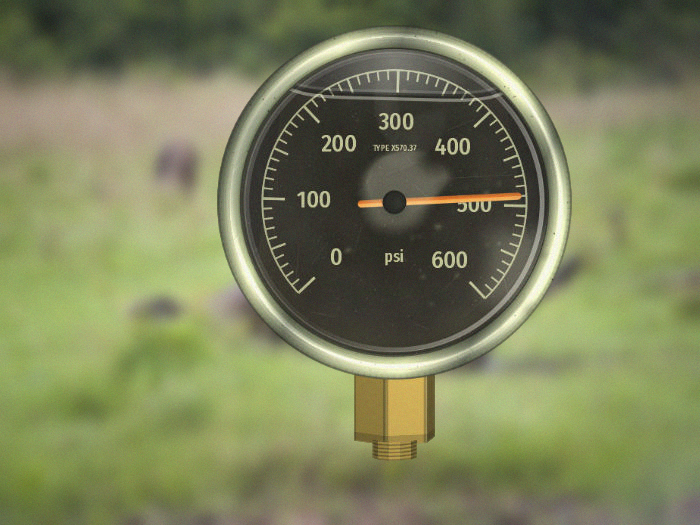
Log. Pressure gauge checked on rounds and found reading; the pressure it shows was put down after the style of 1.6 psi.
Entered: 490 psi
